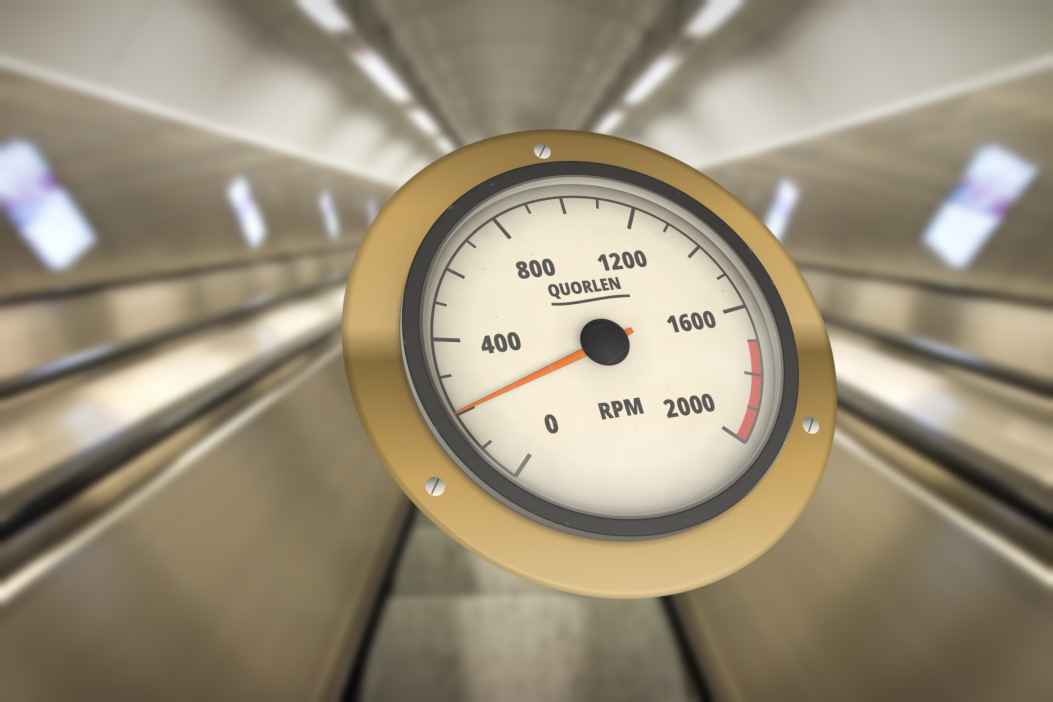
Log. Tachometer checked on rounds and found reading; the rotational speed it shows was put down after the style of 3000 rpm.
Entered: 200 rpm
